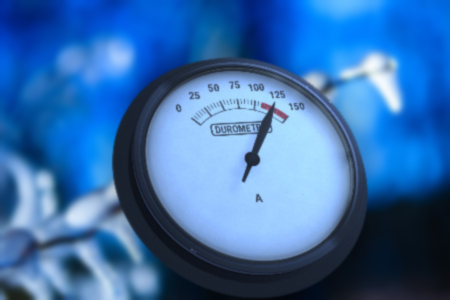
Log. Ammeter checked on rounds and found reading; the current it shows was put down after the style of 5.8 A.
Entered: 125 A
